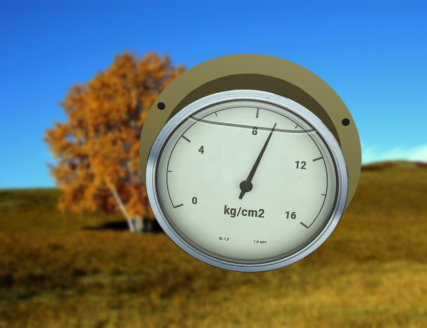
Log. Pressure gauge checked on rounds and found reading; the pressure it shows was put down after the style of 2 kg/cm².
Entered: 9 kg/cm²
